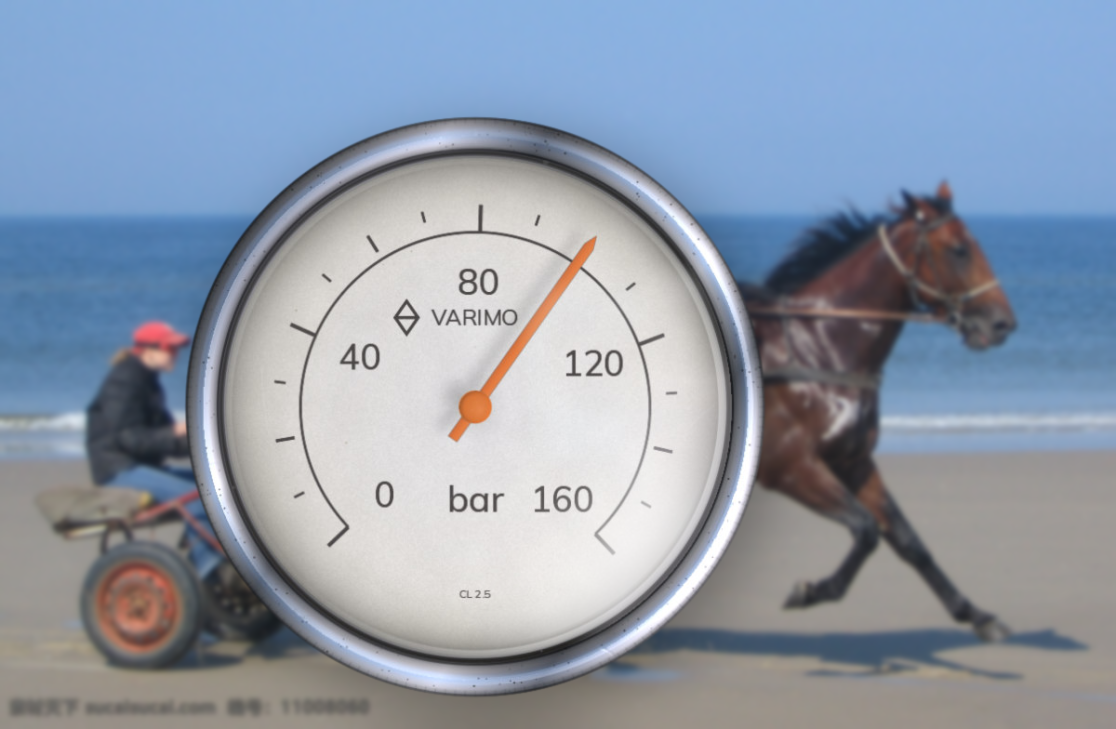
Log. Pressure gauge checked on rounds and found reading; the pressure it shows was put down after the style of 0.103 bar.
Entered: 100 bar
